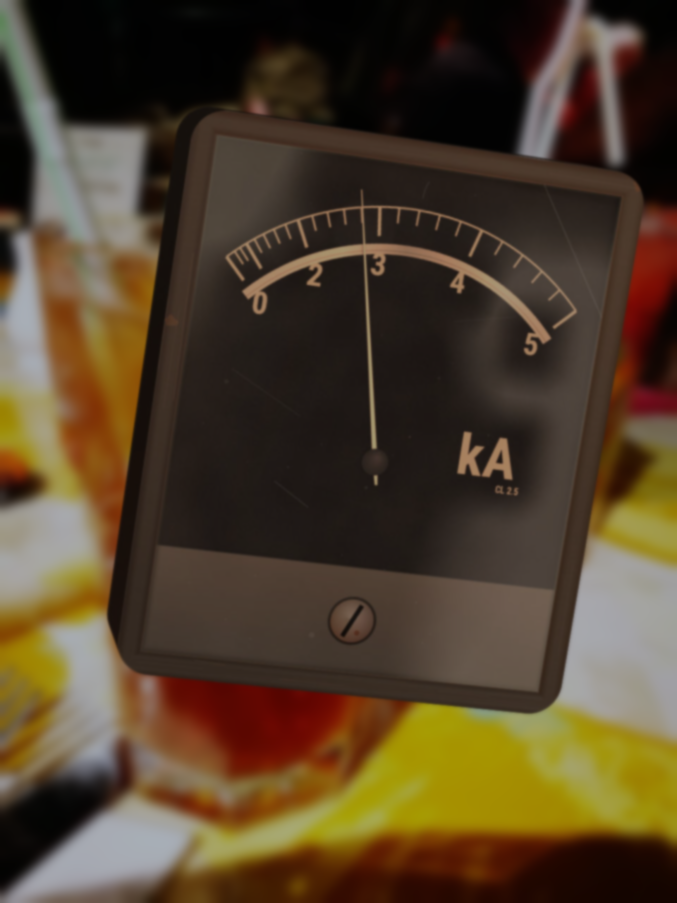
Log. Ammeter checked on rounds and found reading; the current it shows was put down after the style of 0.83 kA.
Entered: 2.8 kA
